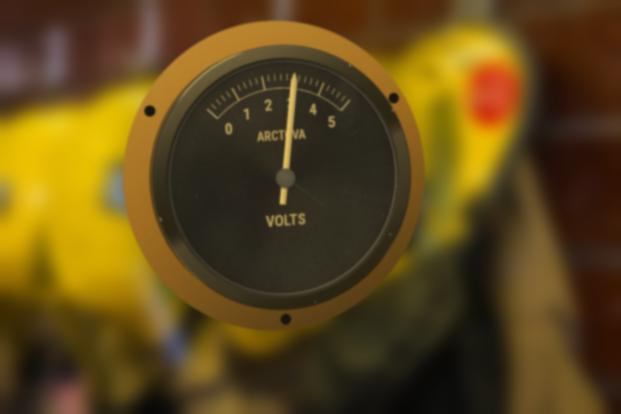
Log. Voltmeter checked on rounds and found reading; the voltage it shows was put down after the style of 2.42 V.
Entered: 3 V
